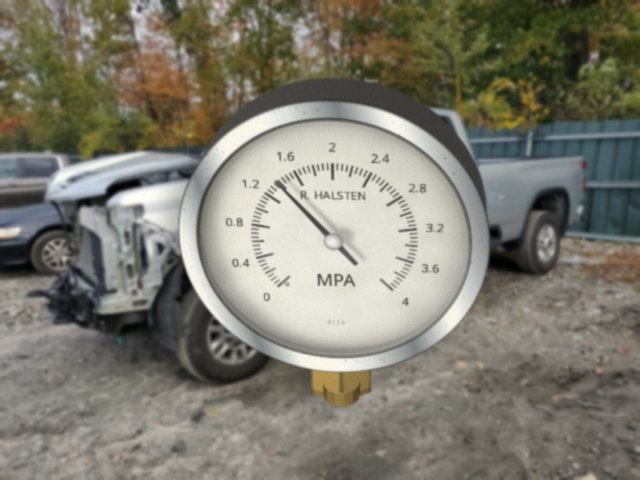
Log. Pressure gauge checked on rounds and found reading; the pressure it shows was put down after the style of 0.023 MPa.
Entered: 1.4 MPa
